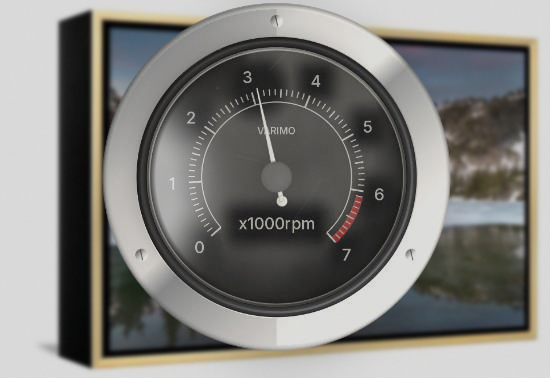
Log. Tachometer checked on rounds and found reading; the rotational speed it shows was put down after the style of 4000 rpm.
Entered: 3100 rpm
